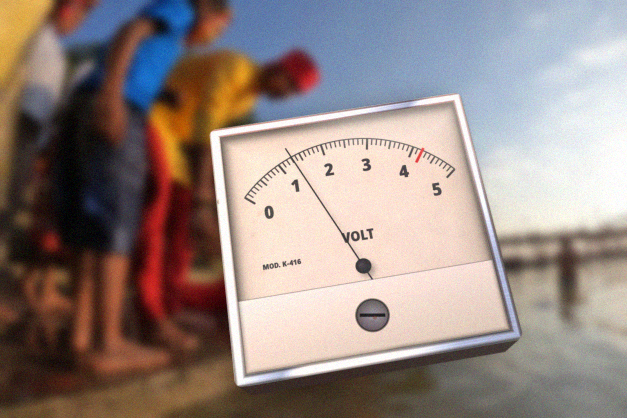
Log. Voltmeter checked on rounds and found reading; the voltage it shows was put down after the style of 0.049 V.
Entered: 1.3 V
